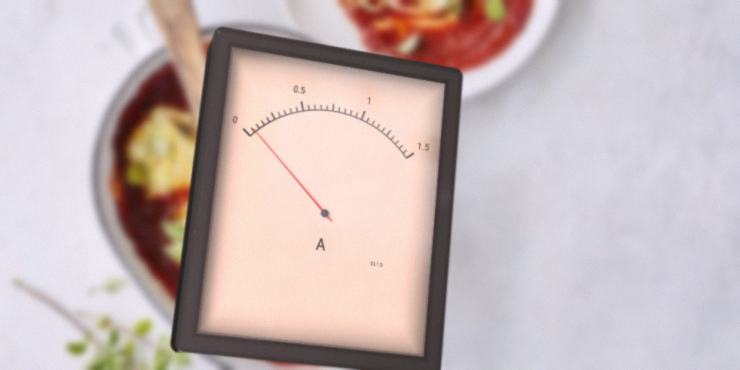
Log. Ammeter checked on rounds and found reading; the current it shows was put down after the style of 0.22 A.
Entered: 0.05 A
